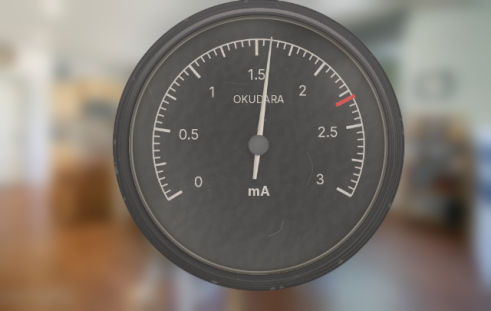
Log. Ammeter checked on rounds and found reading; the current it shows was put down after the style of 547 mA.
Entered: 1.6 mA
